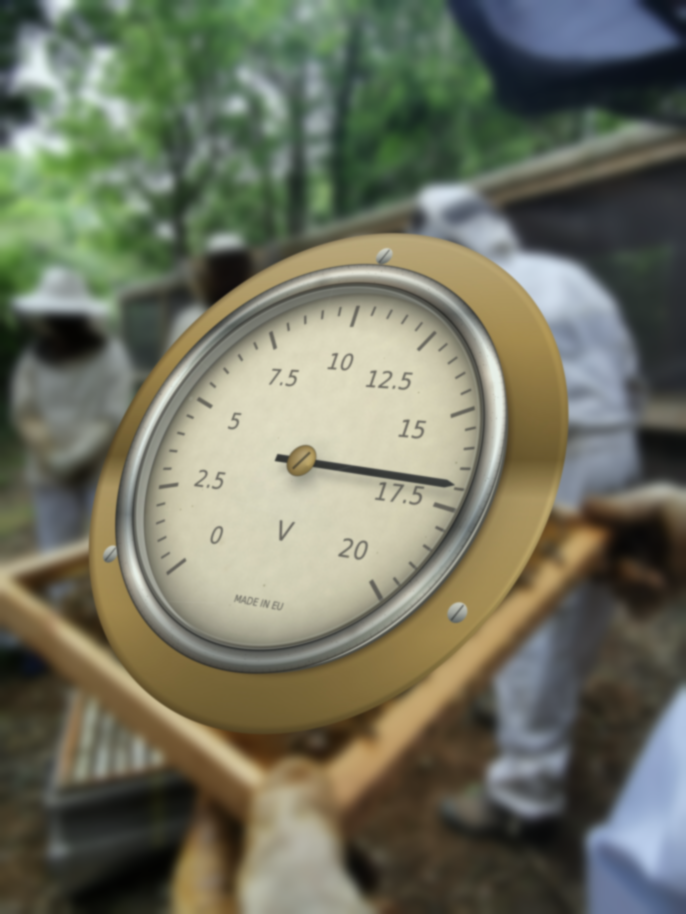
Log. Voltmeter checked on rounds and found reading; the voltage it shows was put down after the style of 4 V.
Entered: 17 V
